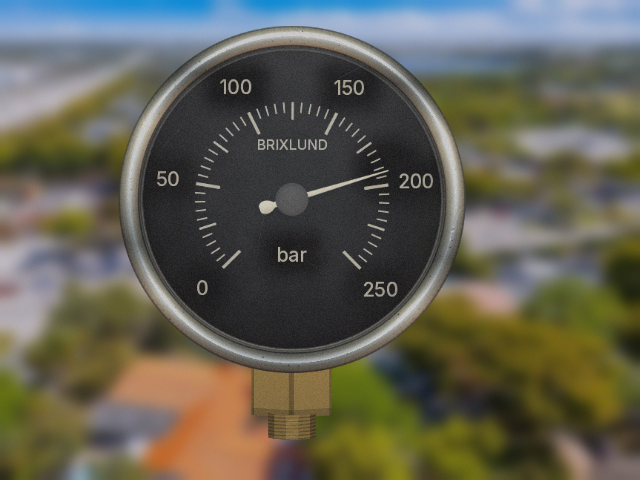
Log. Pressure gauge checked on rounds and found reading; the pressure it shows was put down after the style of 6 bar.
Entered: 192.5 bar
